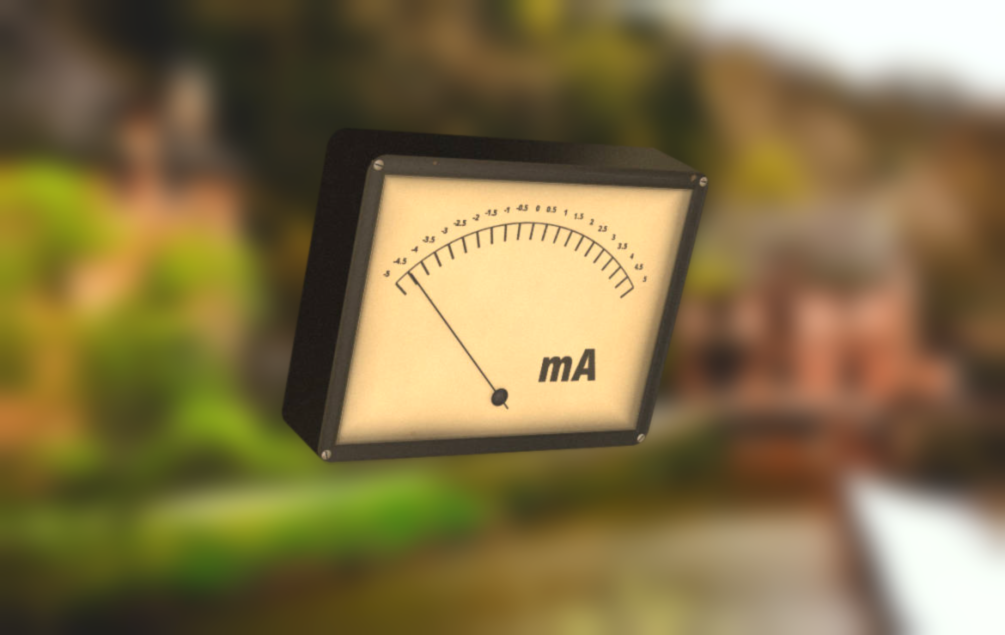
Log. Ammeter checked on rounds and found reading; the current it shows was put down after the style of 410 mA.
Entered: -4.5 mA
